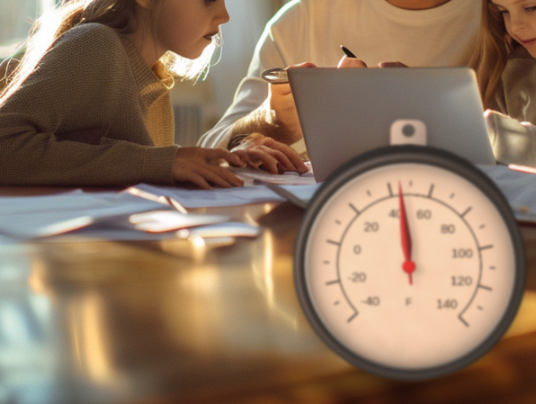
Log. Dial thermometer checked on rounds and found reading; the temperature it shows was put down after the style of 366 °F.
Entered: 45 °F
